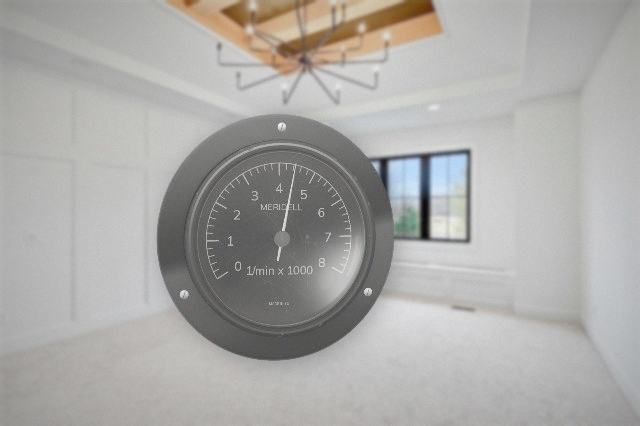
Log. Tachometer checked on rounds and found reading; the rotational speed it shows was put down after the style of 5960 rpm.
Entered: 4400 rpm
